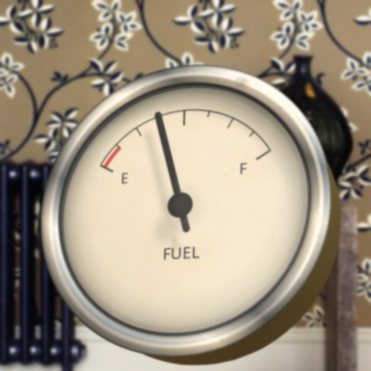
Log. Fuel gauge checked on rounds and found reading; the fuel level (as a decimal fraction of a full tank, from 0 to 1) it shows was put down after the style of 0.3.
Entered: 0.375
